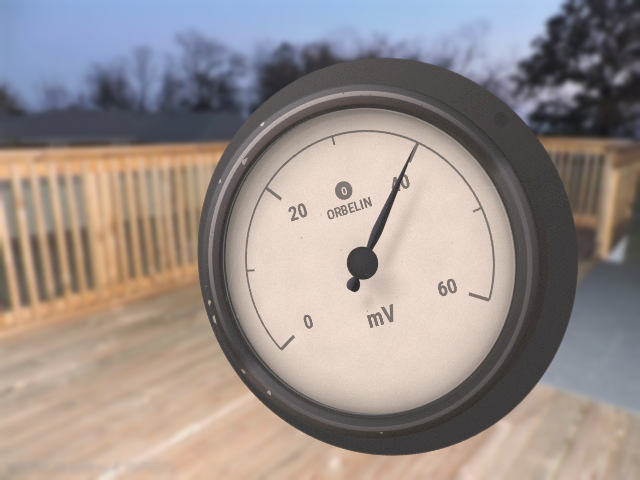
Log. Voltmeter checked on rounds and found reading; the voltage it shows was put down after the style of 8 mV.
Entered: 40 mV
